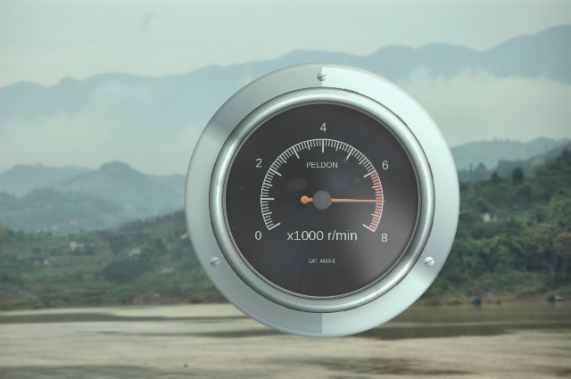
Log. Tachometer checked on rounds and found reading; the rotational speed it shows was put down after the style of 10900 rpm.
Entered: 7000 rpm
